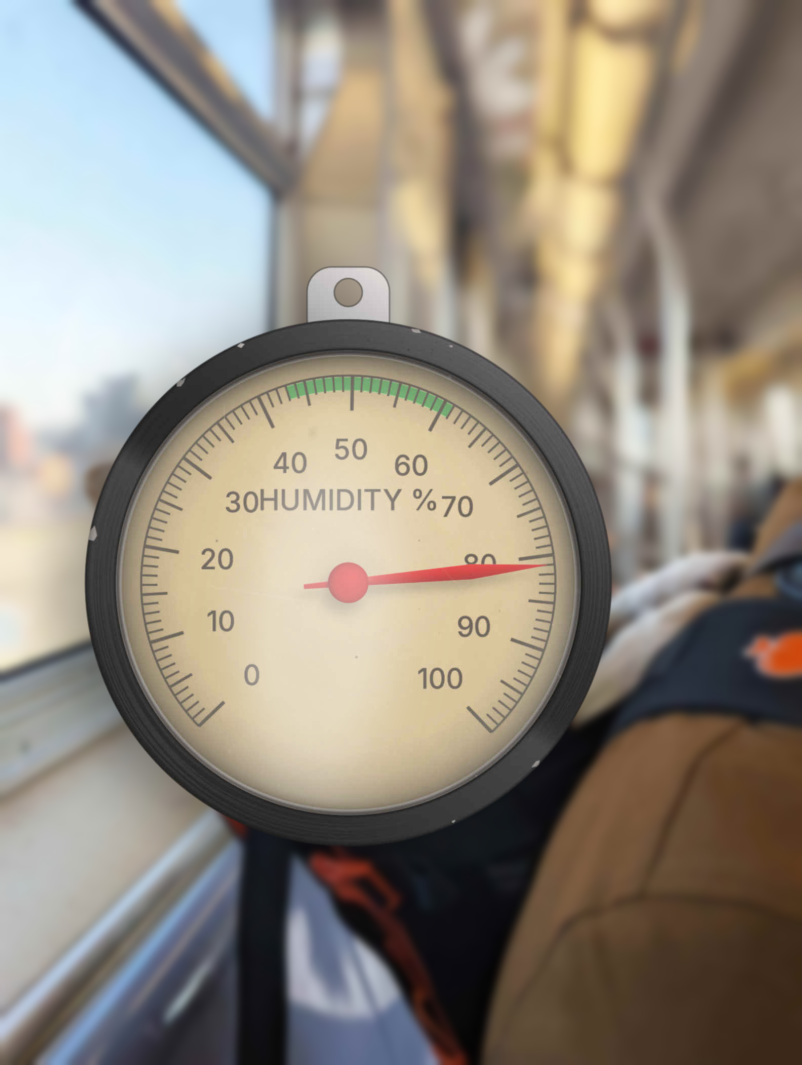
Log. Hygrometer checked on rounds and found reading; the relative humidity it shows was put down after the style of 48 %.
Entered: 81 %
